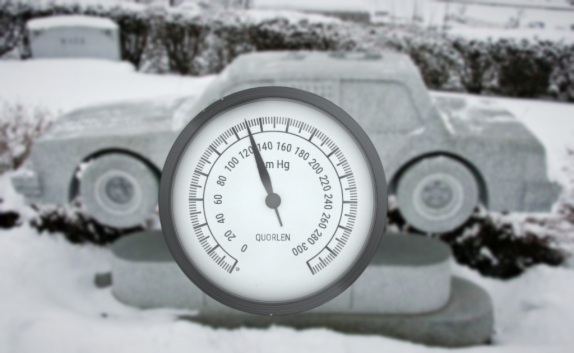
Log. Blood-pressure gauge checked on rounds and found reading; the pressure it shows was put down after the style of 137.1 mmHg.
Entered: 130 mmHg
